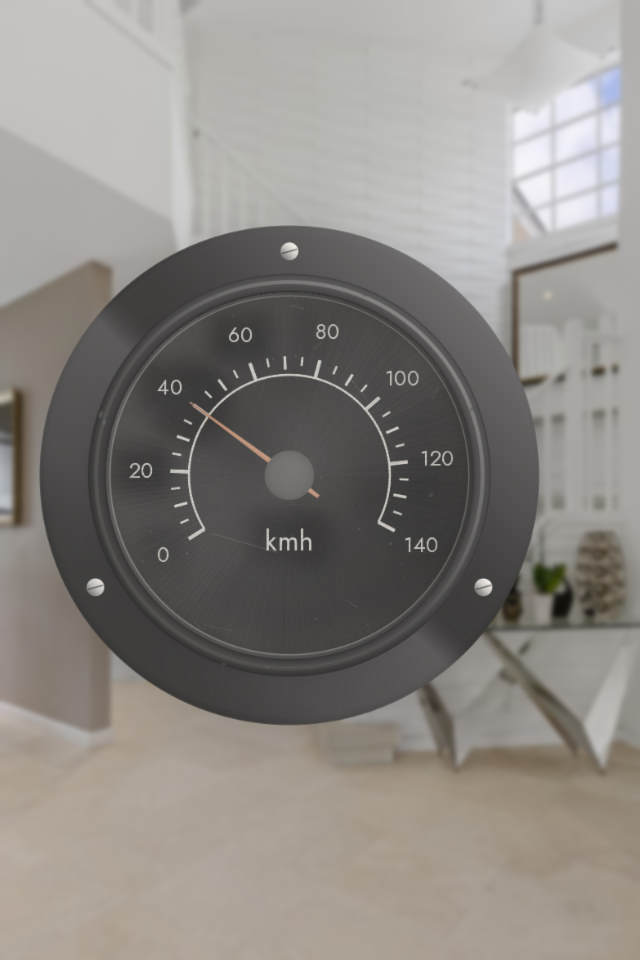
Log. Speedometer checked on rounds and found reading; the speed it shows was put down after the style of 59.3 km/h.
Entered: 40 km/h
